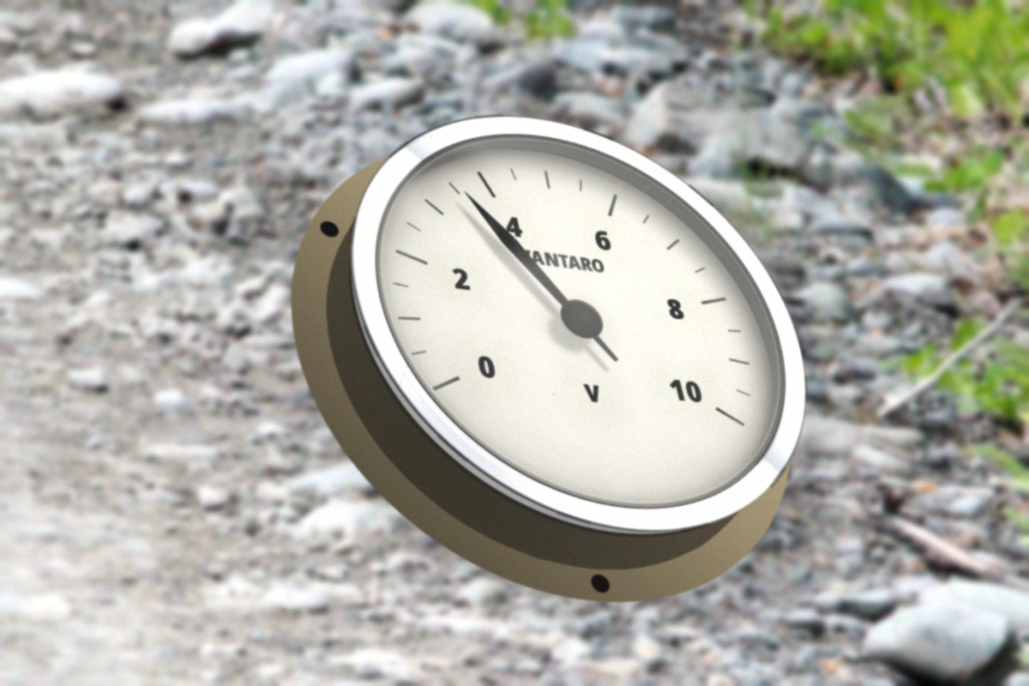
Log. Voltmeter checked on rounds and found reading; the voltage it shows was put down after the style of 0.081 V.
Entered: 3.5 V
